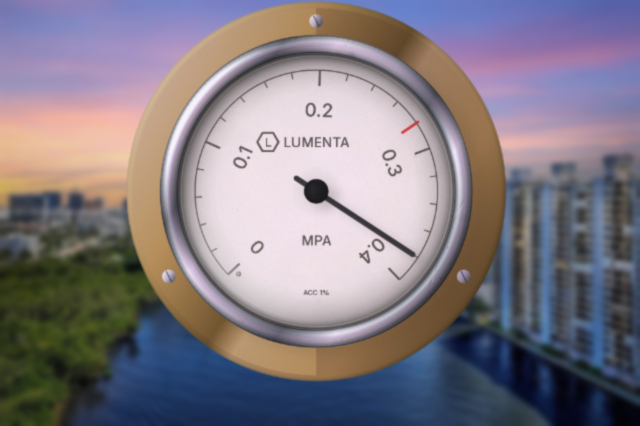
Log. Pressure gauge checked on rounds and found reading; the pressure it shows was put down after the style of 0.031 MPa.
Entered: 0.38 MPa
